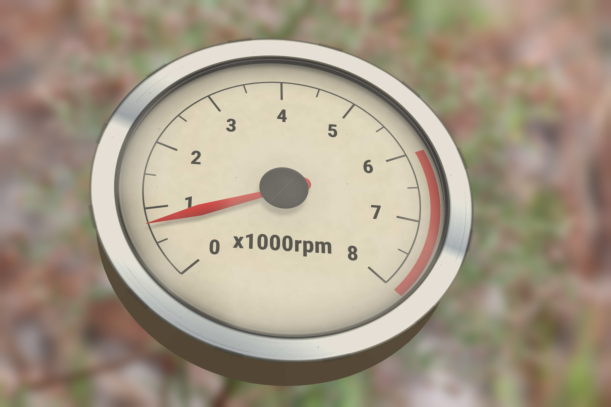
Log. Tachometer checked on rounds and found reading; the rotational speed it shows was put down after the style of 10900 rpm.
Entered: 750 rpm
